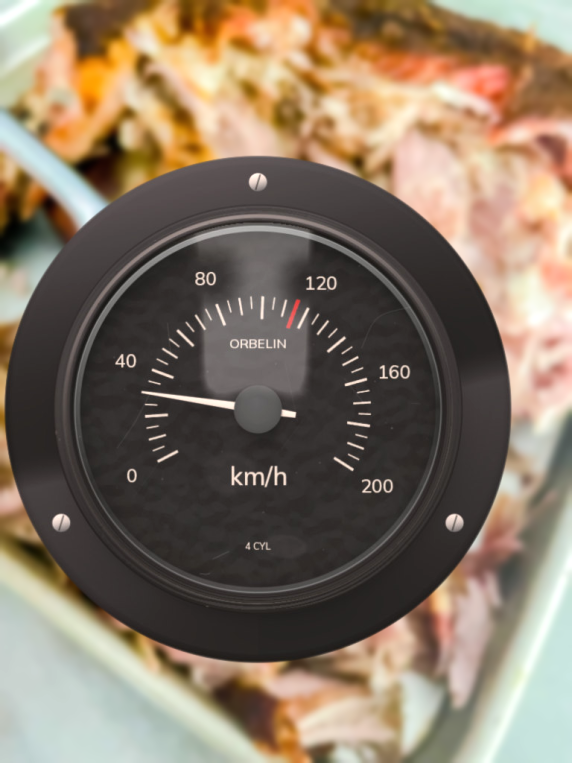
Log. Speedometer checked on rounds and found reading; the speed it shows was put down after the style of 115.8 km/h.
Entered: 30 km/h
